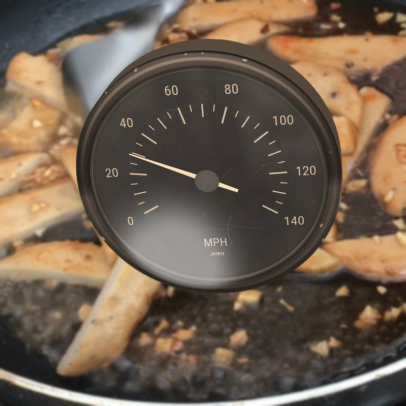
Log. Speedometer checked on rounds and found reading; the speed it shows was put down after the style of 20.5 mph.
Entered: 30 mph
